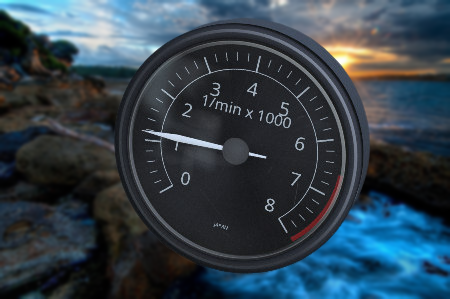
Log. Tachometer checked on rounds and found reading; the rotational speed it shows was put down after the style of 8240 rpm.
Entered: 1200 rpm
